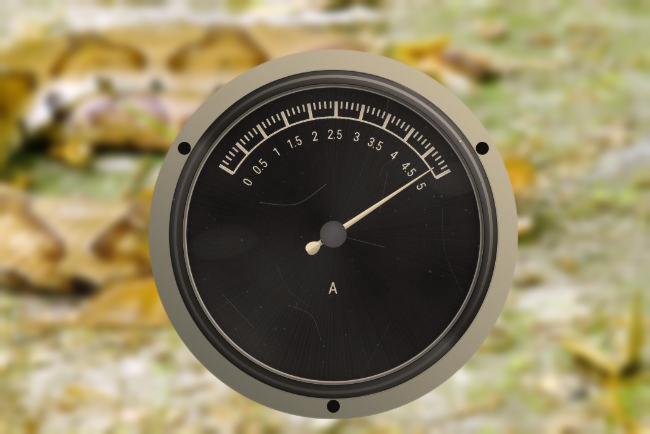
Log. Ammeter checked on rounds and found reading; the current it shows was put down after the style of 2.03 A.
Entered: 4.8 A
